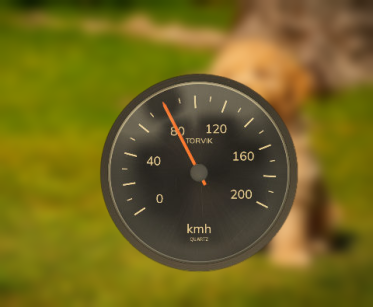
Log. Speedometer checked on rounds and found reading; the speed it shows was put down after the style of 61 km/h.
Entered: 80 km/h
